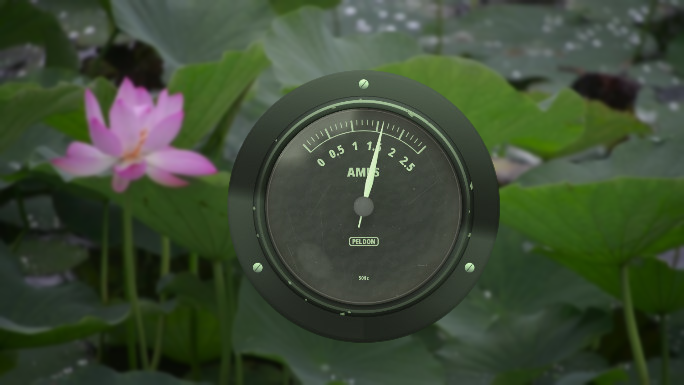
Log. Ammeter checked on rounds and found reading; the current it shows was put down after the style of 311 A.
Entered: 1.6 A
